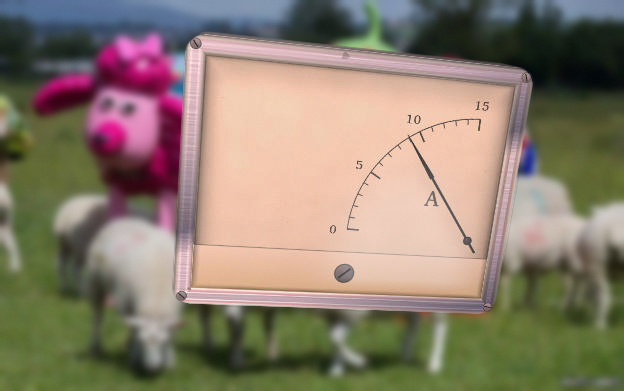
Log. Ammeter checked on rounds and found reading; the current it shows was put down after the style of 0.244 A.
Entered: 9 A
